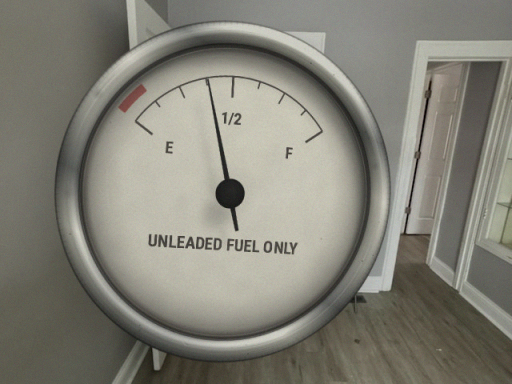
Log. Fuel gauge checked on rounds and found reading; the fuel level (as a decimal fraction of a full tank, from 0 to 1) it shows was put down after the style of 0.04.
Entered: 0.375
